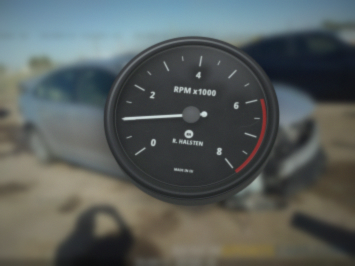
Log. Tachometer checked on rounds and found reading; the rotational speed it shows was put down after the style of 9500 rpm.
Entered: 1000 rpm
